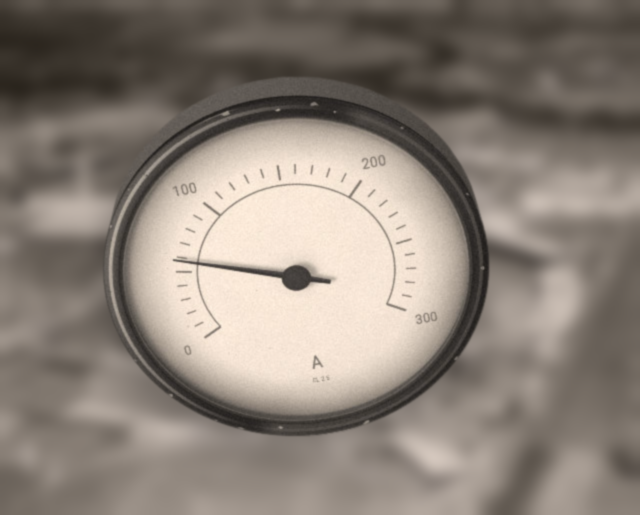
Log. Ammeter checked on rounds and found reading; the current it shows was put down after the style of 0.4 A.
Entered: 60 A
